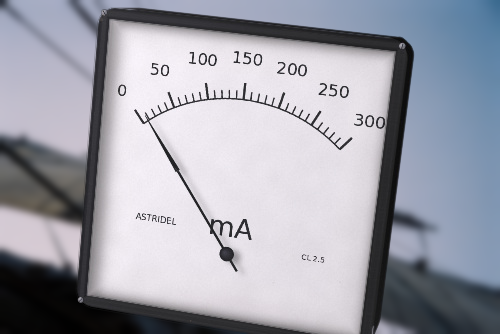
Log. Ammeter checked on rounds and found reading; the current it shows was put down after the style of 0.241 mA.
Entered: 10 mA
